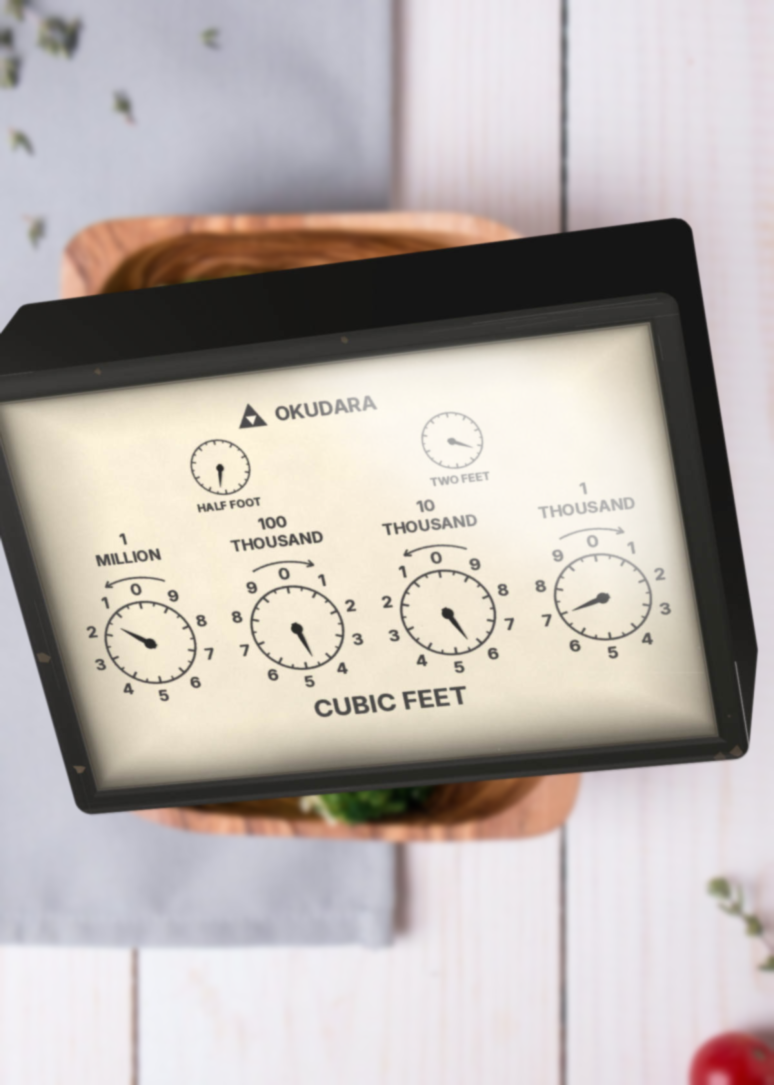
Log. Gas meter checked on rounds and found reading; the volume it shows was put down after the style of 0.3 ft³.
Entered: 145700 ft³
